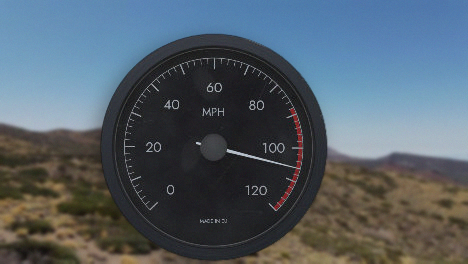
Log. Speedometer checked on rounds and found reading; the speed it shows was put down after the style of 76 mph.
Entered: 106 mph
